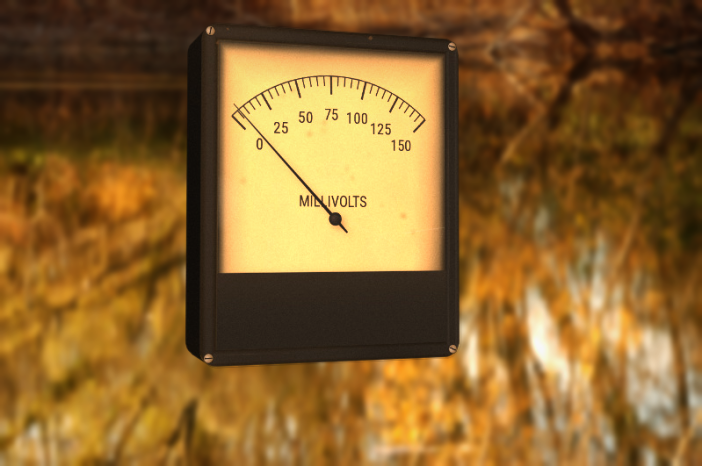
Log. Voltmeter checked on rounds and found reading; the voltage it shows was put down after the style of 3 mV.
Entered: 5 mV
